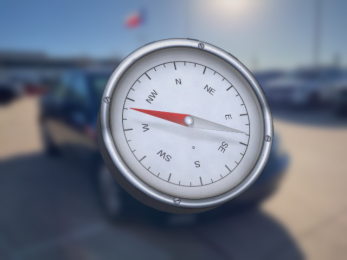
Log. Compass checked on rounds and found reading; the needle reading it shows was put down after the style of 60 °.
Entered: 290 °
